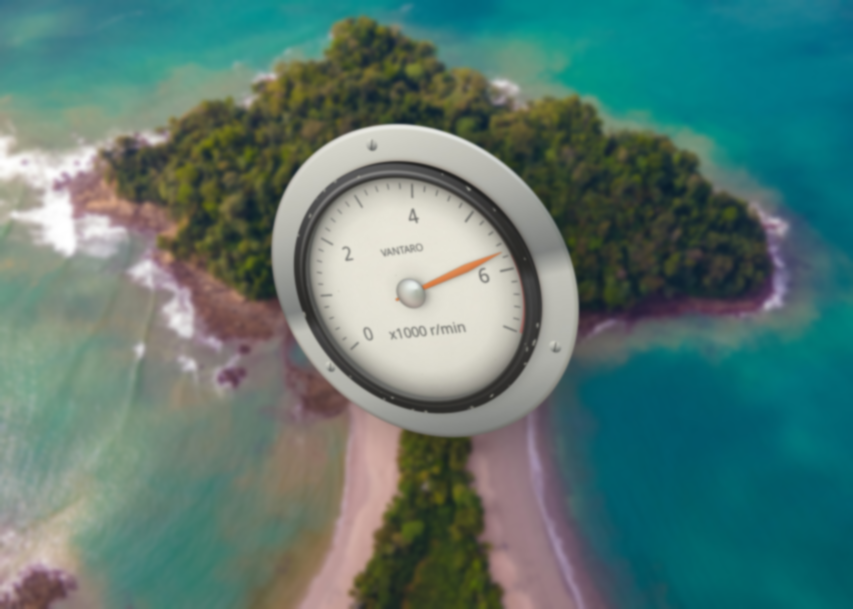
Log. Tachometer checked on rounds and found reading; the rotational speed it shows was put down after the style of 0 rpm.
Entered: 5700 rpm
